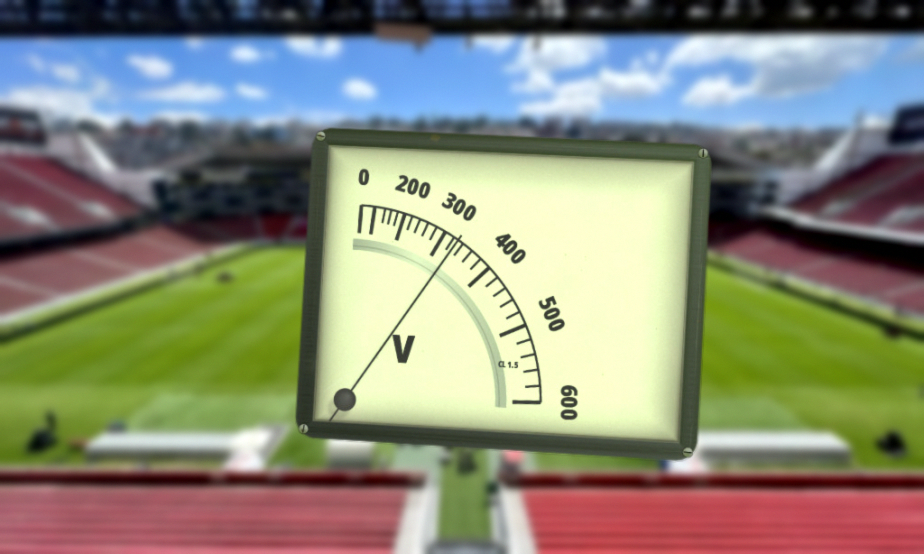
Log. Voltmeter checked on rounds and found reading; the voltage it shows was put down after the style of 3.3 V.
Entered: 330 V
